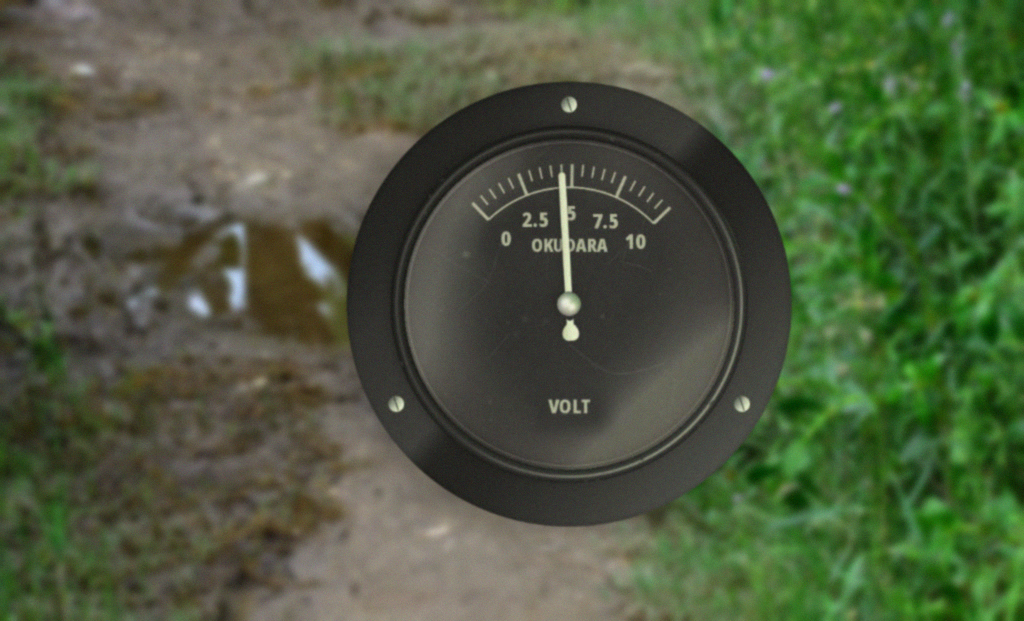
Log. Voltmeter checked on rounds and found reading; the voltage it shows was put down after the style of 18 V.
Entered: 4.5 V
